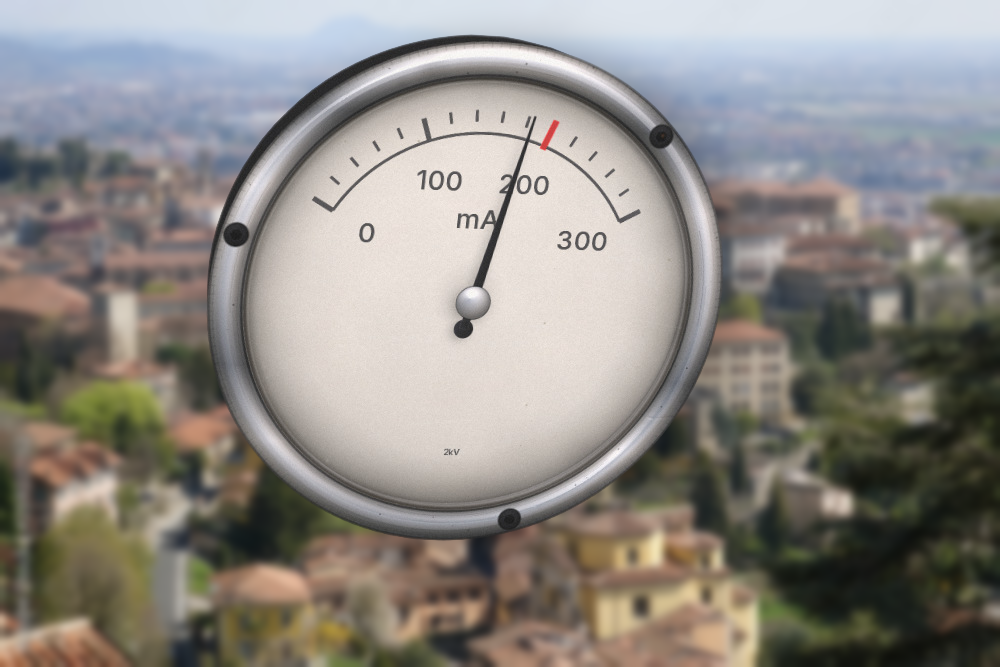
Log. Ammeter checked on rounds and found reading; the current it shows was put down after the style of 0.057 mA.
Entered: 180 mA
